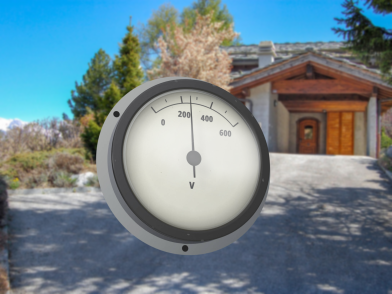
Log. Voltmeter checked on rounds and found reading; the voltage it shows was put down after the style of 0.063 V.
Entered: 250 V
